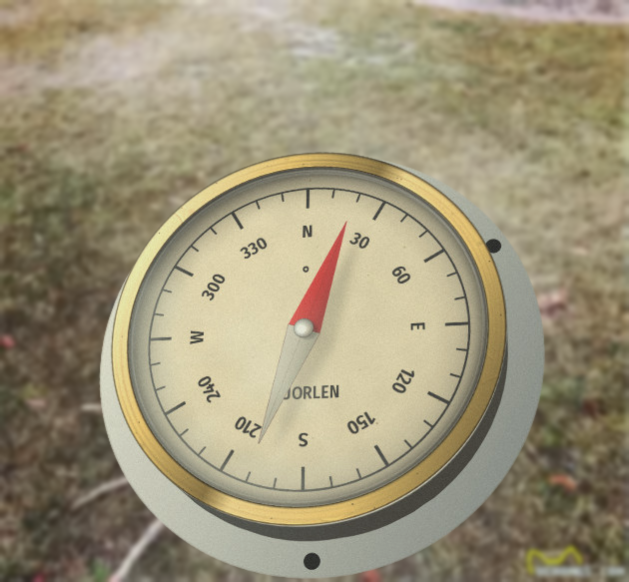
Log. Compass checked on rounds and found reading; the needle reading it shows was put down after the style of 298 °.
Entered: 20 °
